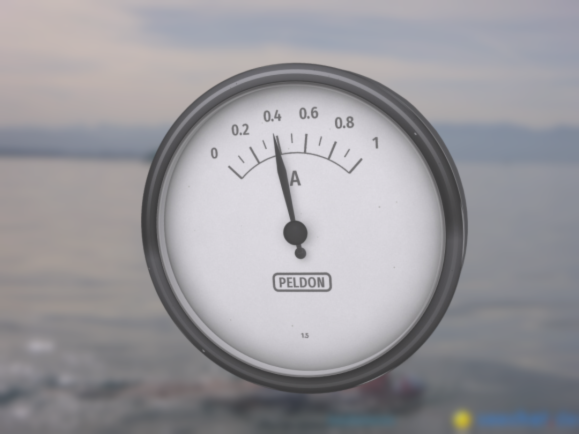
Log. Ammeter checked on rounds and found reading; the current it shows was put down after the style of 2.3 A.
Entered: 0.4 A
